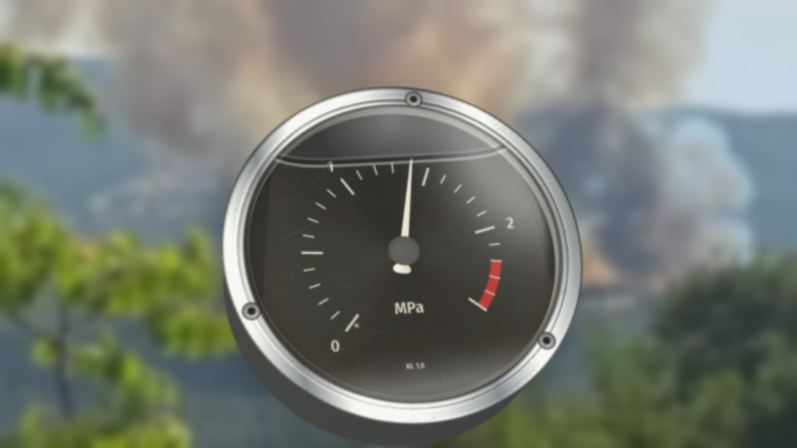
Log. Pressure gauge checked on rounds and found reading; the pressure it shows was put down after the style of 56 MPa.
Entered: 1.4 MPa
